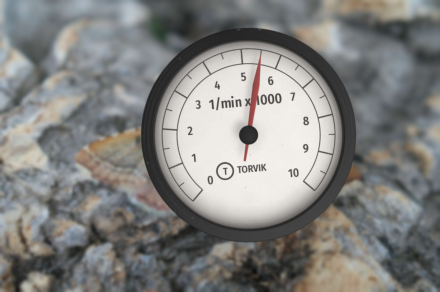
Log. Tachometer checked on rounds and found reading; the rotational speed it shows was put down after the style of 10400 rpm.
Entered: 5500 rpm
